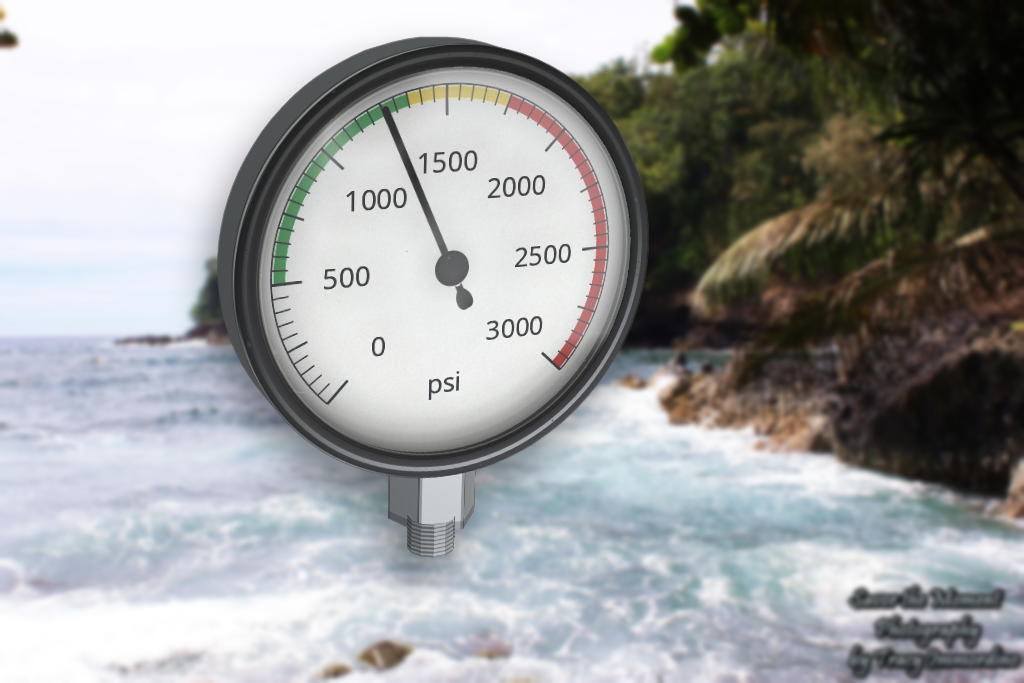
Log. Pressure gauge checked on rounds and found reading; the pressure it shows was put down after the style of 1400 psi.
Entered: 1250 psi
